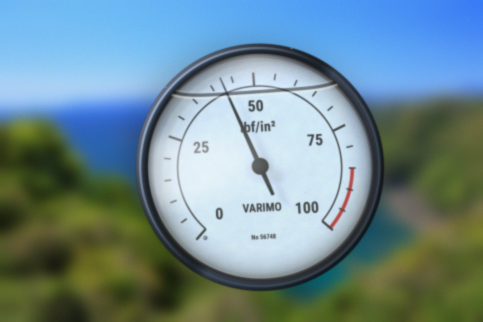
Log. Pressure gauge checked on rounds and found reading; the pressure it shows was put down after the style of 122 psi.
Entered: 42.5 psi
